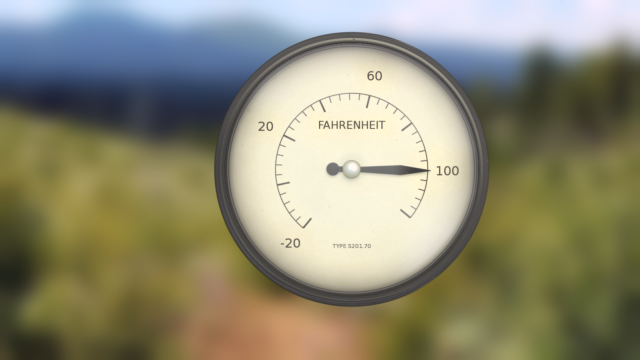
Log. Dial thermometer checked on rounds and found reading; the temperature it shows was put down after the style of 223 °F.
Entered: 100 °F
